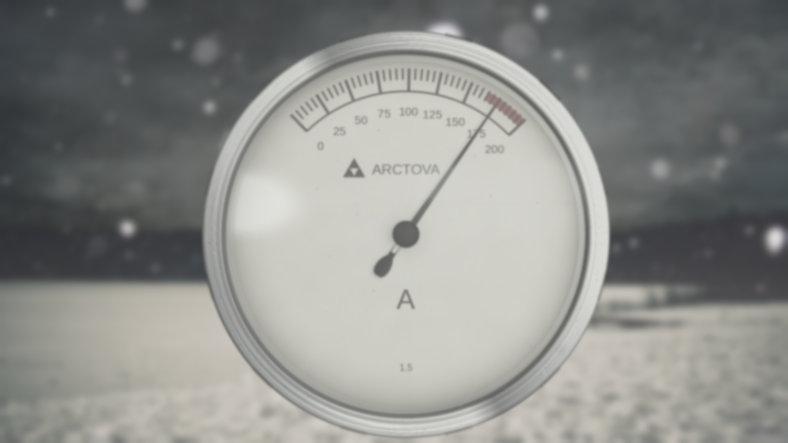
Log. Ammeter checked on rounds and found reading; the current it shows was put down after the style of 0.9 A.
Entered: 175 A
